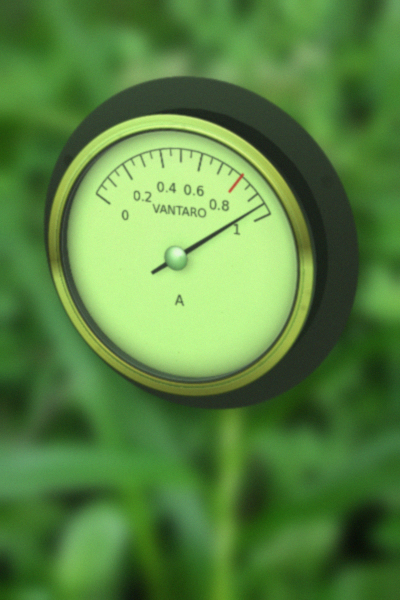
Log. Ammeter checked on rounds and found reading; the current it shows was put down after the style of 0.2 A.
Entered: 0.95 A
